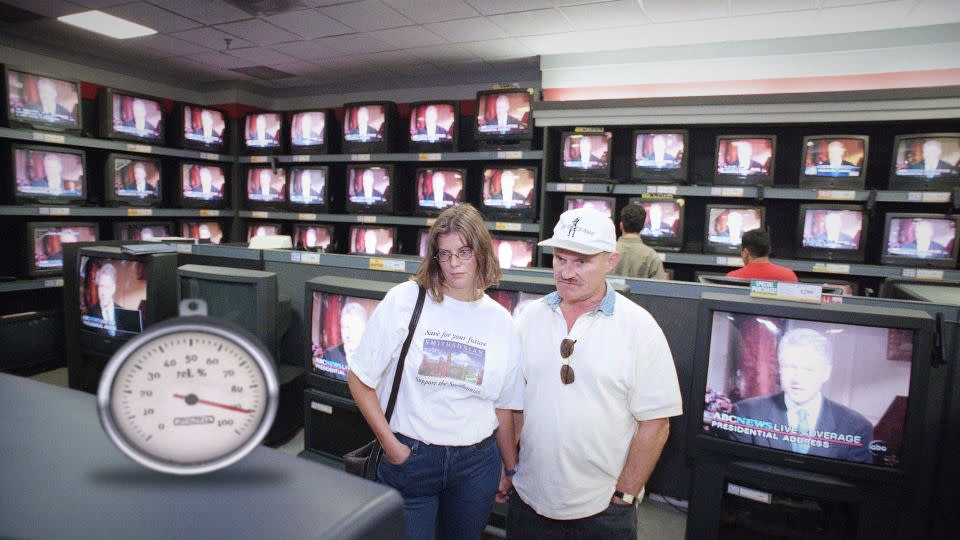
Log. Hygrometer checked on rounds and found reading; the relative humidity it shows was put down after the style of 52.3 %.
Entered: 90 %
